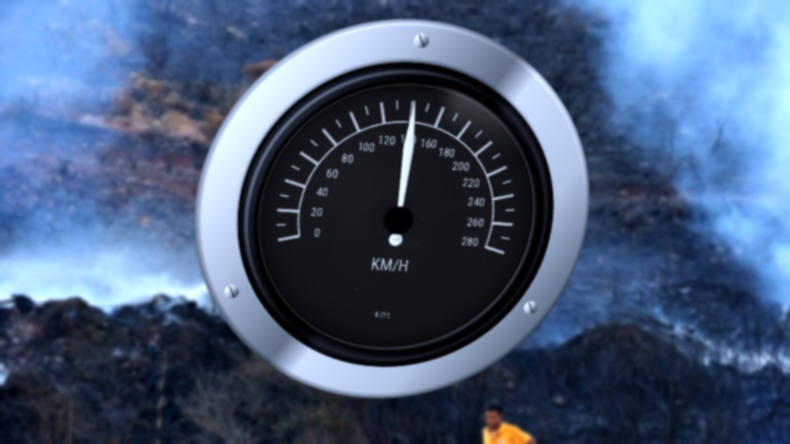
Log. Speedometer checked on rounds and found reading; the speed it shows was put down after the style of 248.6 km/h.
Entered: 140 km/h
